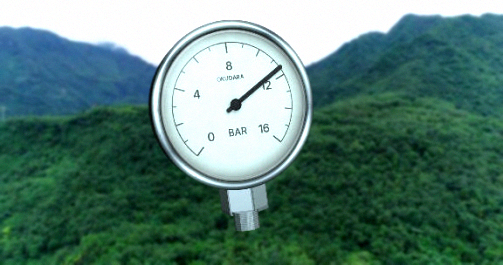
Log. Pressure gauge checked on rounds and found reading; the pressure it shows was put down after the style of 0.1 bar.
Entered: 11.5 bar
